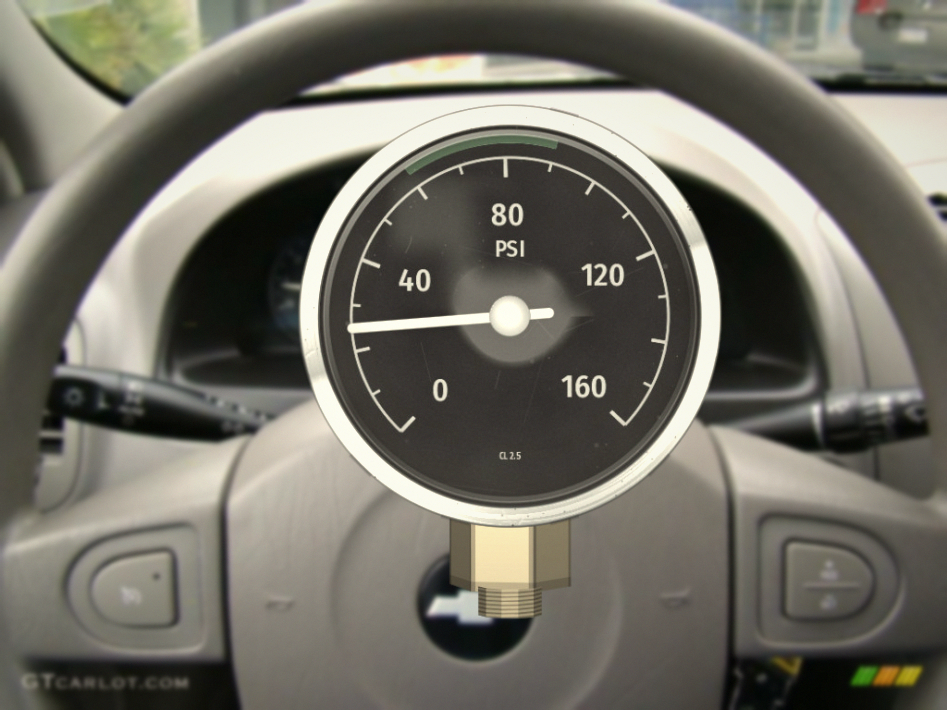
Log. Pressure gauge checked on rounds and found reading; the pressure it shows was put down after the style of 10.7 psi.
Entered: 25 psi
